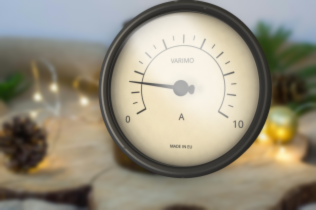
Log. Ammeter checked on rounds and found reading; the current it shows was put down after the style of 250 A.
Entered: 1.5 A
